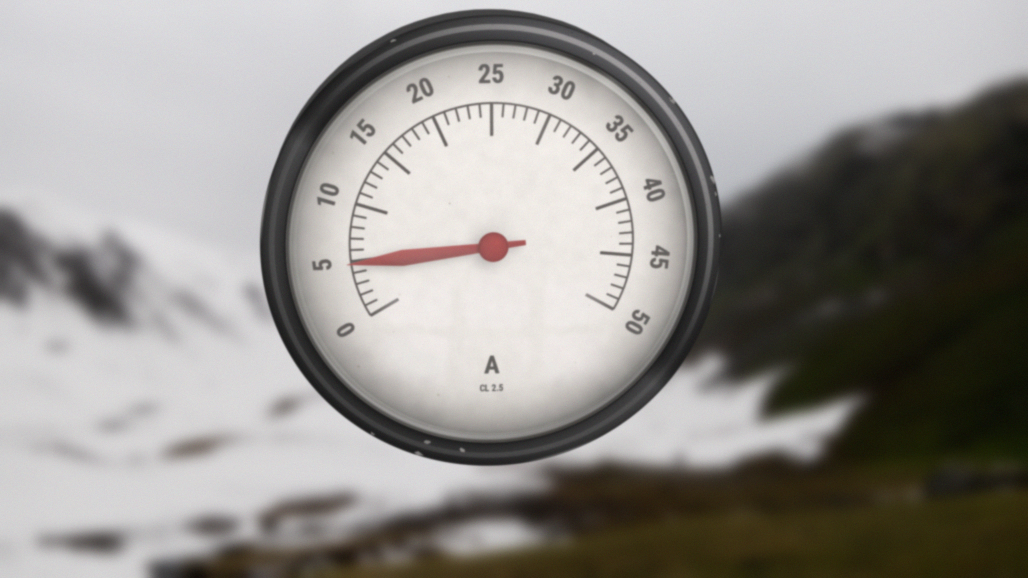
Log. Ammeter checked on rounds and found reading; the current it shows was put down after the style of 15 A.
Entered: 5 A
